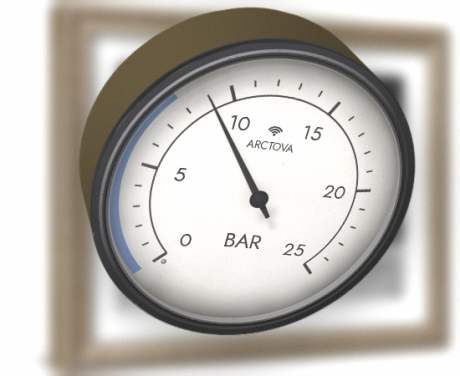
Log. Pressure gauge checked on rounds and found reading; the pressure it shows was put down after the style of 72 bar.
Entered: 9 bar
